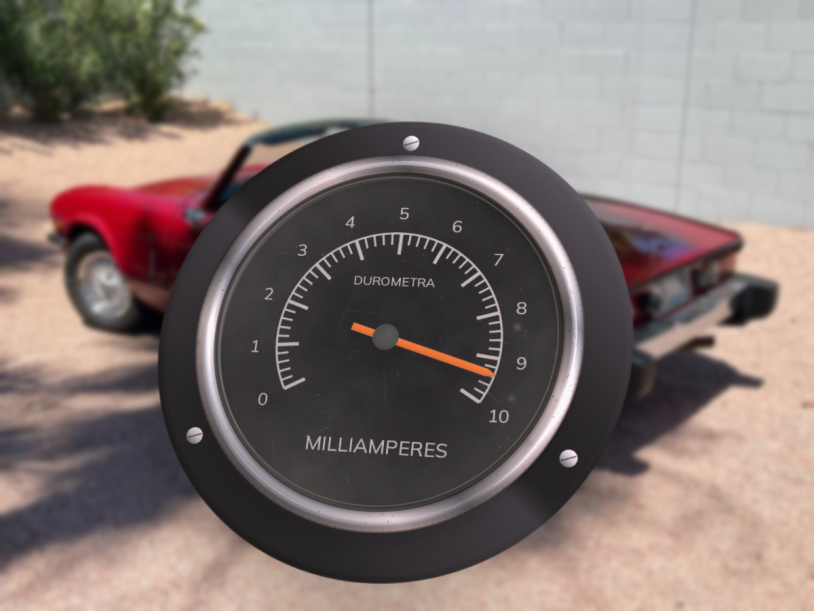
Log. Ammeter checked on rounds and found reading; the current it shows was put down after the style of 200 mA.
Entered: 9.4 mA
